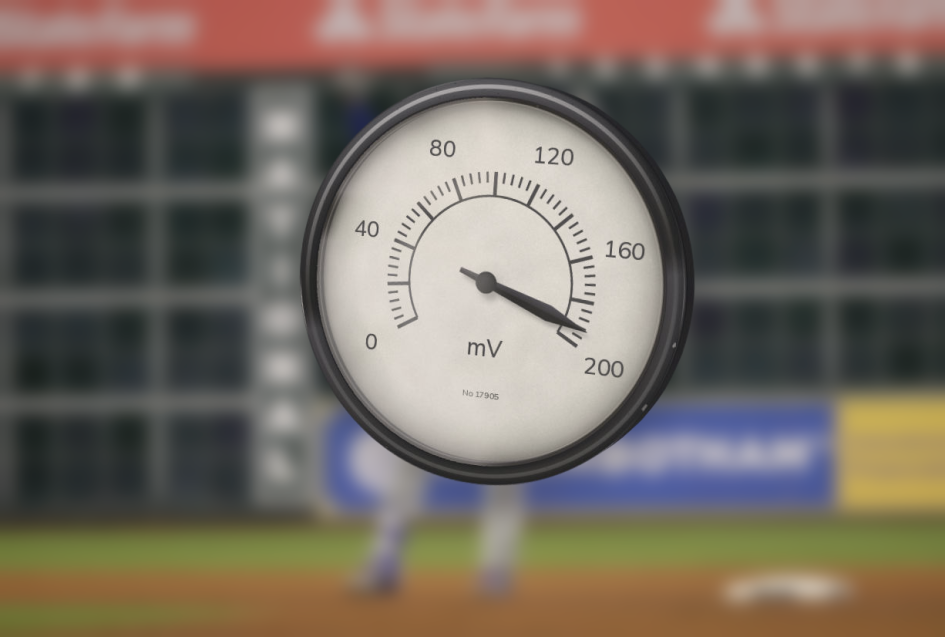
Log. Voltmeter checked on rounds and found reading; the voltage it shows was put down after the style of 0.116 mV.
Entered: 192 mV
